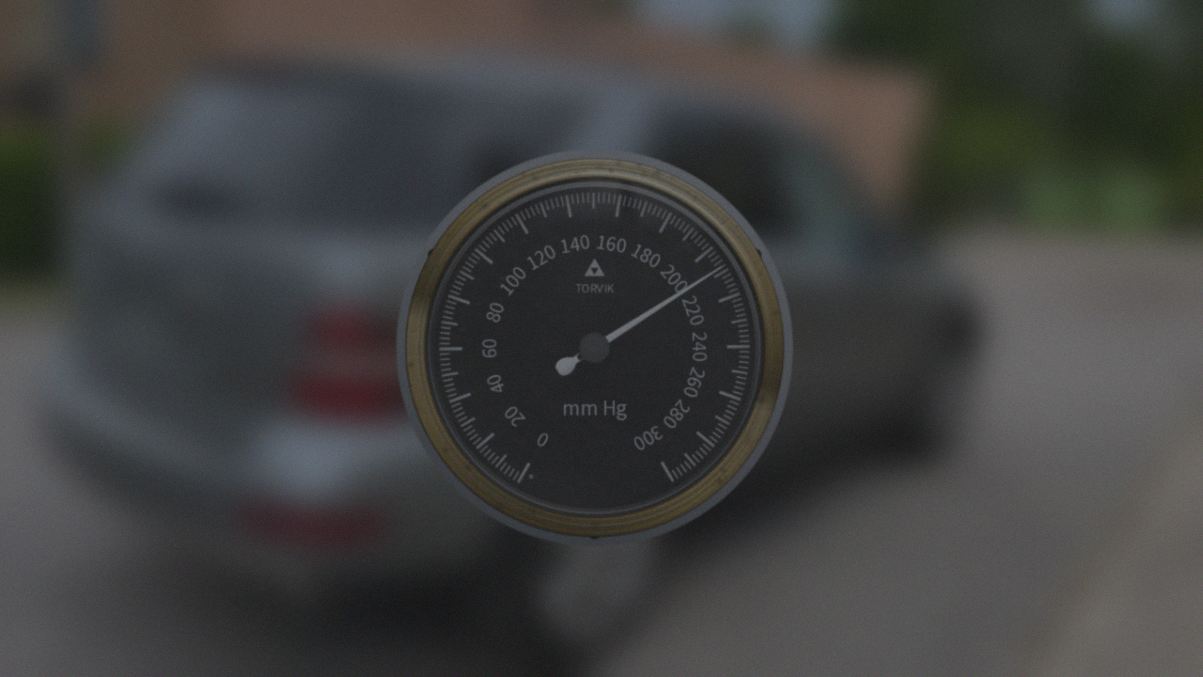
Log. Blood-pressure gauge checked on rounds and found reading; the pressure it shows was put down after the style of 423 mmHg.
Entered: 208 mmHg
